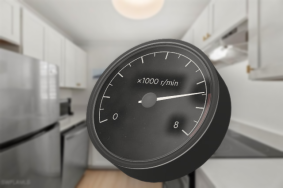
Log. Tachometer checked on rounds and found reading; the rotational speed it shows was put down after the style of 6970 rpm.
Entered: 6500 rpm
